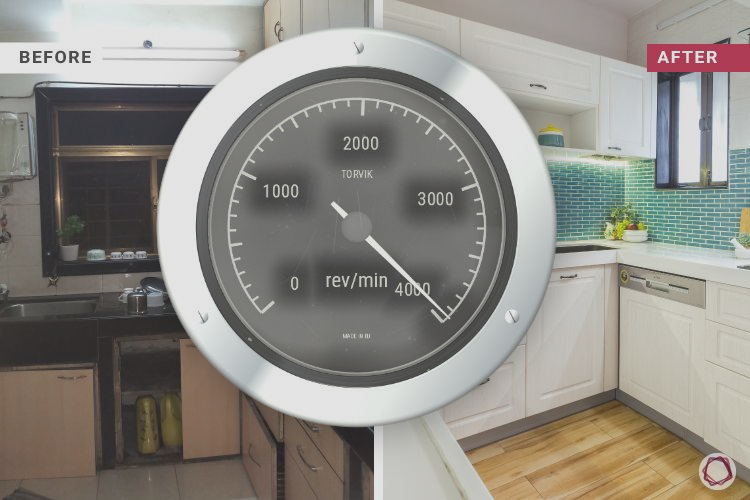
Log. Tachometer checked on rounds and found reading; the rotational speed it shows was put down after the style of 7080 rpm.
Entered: 3950 rpm
